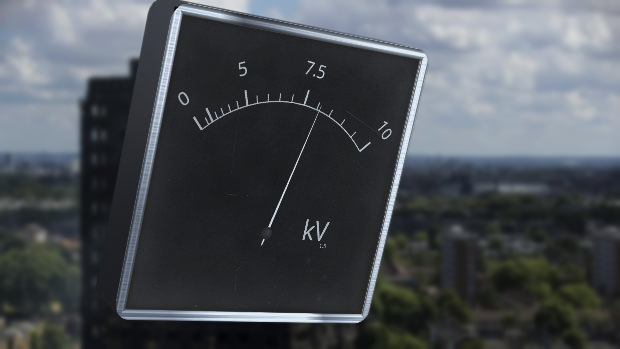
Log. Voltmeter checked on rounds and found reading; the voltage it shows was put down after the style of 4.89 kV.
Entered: 8 kV
